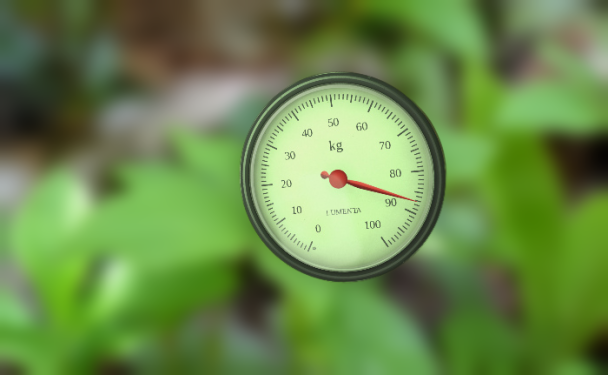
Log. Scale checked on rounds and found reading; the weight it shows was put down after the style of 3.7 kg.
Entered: 87 kg
